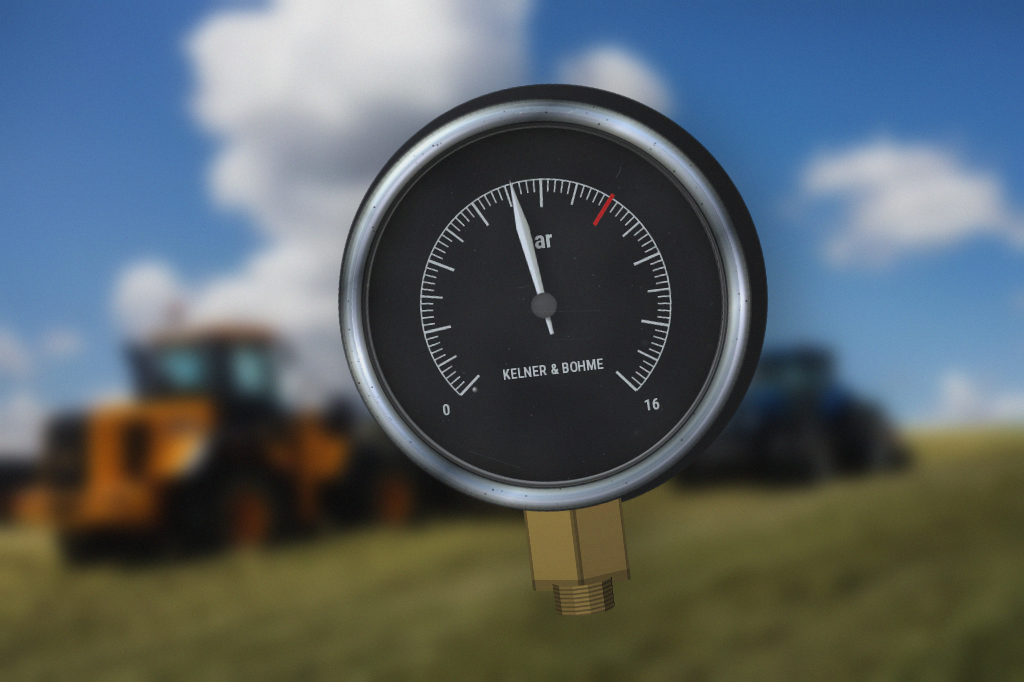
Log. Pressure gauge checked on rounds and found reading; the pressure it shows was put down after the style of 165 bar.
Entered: 7.2 bar
